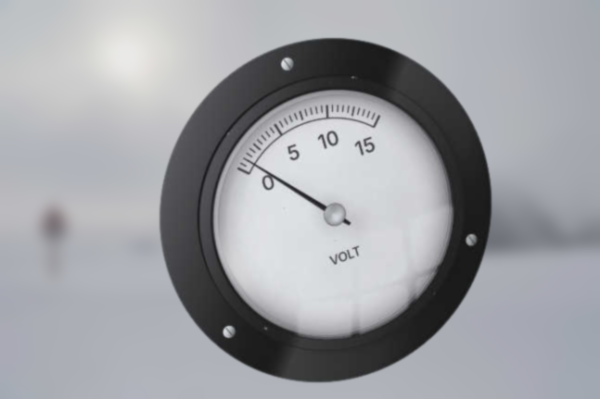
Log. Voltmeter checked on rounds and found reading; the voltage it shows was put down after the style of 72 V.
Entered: 1 V
